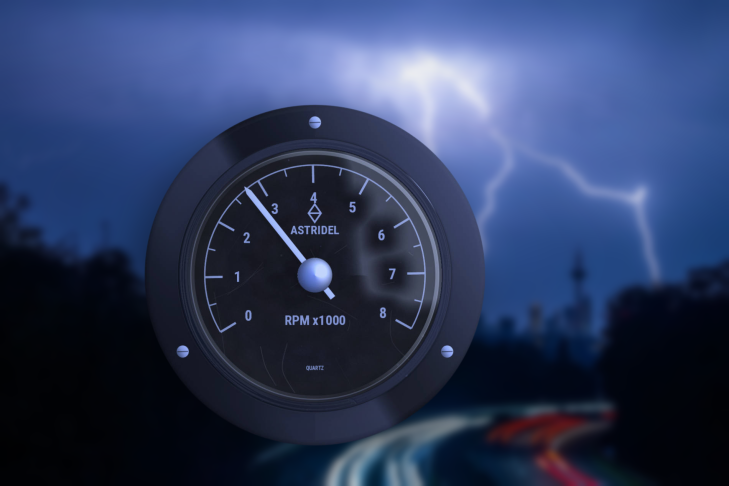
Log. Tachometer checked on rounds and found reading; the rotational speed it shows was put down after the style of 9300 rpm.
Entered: 2750 rpm
